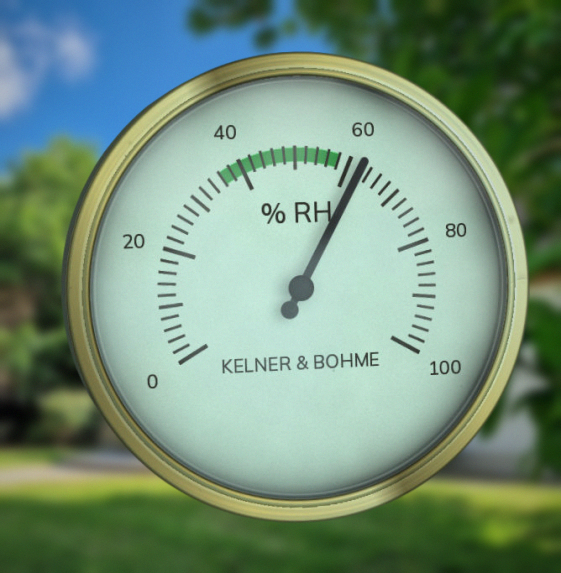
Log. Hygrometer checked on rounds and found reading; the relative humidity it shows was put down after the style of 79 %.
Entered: 62 %
